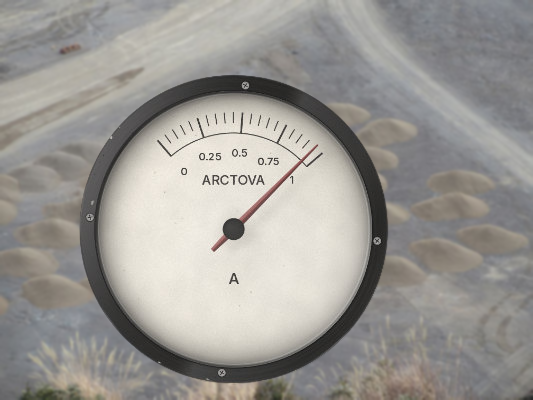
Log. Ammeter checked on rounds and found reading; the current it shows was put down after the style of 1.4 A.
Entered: 0.95 A
